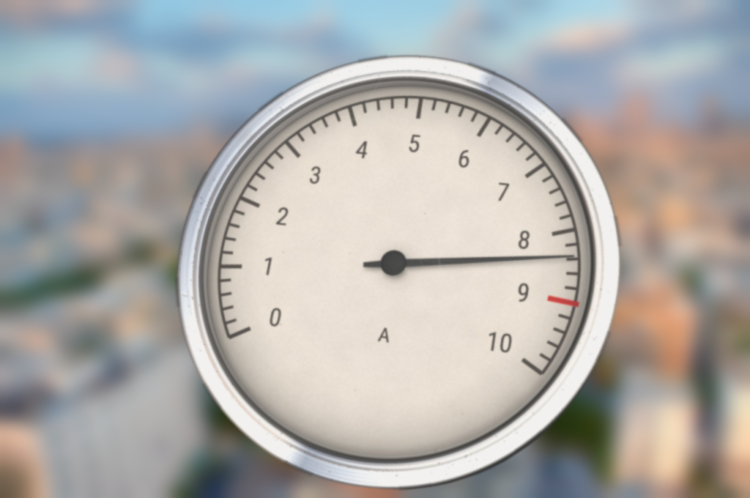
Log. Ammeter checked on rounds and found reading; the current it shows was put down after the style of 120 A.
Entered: 8.4 A
